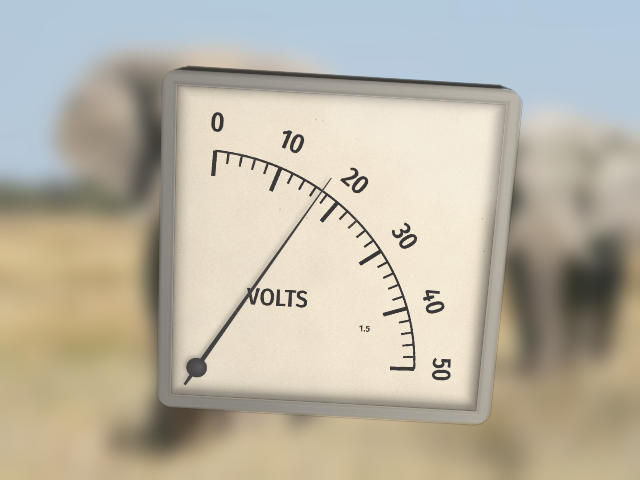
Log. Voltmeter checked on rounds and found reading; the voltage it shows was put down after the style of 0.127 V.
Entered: 17 V
